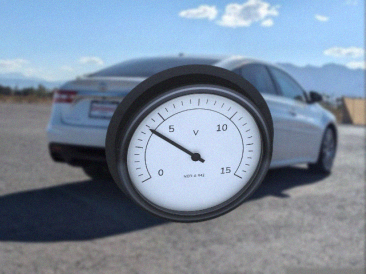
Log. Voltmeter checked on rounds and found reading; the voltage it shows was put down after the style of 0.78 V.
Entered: 4 V
